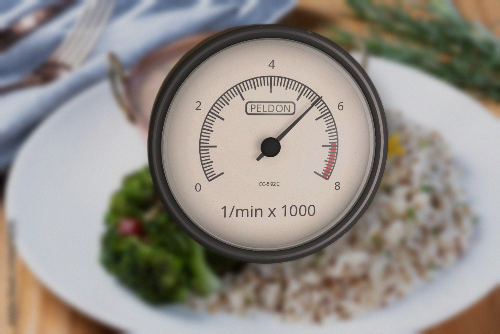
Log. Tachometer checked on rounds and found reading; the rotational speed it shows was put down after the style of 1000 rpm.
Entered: 5500 rpm
